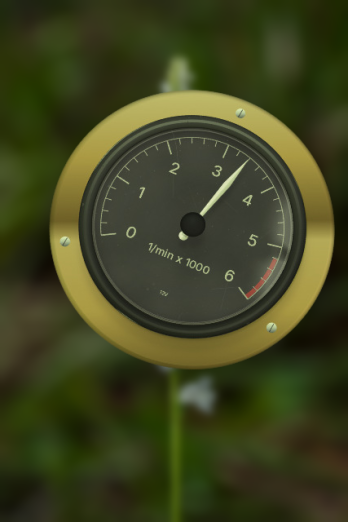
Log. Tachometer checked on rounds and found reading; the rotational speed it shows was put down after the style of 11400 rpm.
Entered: 3400 rpm
